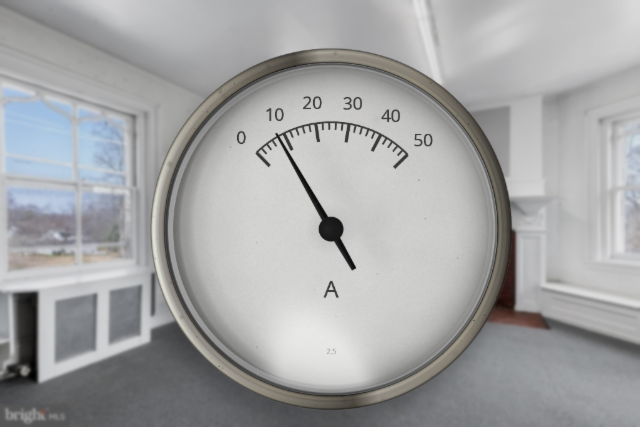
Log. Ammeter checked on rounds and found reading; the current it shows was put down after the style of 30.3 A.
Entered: 8 A
